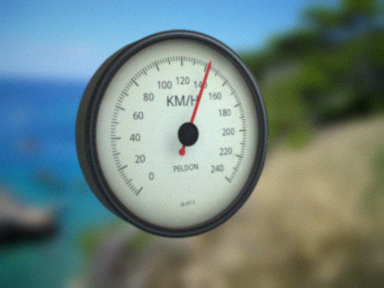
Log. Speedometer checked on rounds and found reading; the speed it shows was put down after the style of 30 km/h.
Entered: 140 km/h
